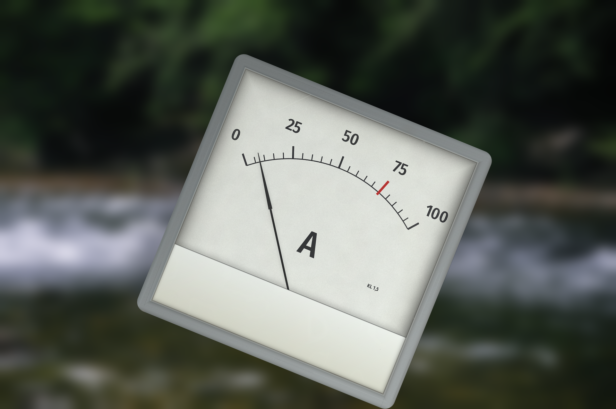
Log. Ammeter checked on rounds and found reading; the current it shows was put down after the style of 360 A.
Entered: 7.5 A
